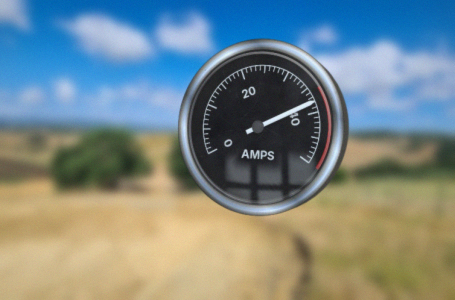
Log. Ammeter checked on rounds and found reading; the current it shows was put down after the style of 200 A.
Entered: 38 A
